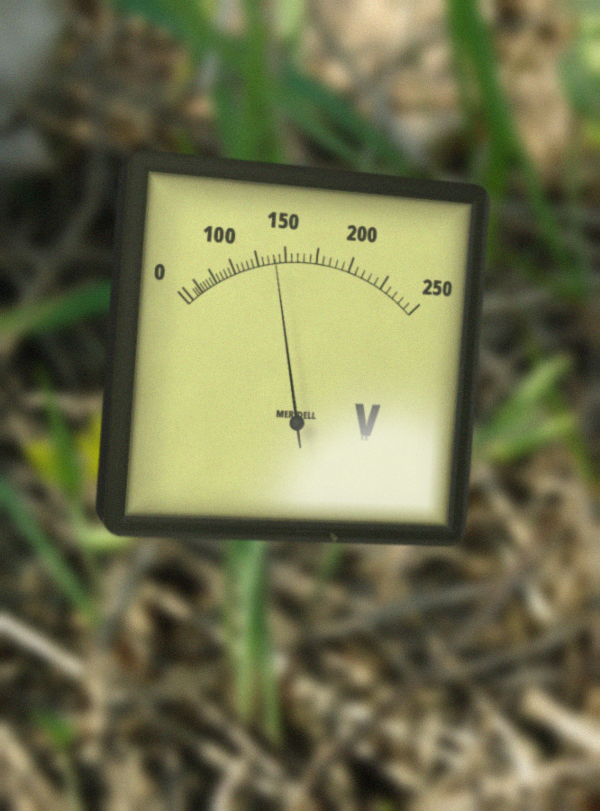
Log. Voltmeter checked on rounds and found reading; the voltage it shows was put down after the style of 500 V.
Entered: 140 V
